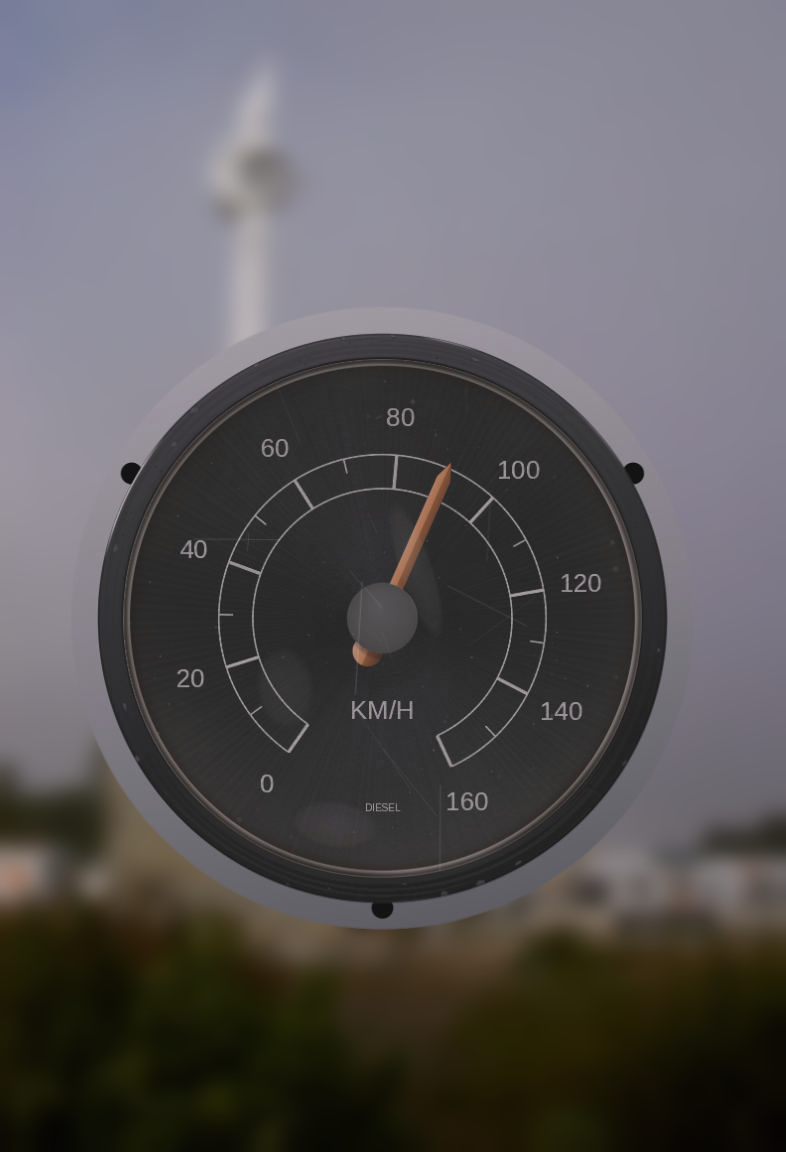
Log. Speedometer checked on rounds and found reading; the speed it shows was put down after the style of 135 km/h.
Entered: 90 km/h
